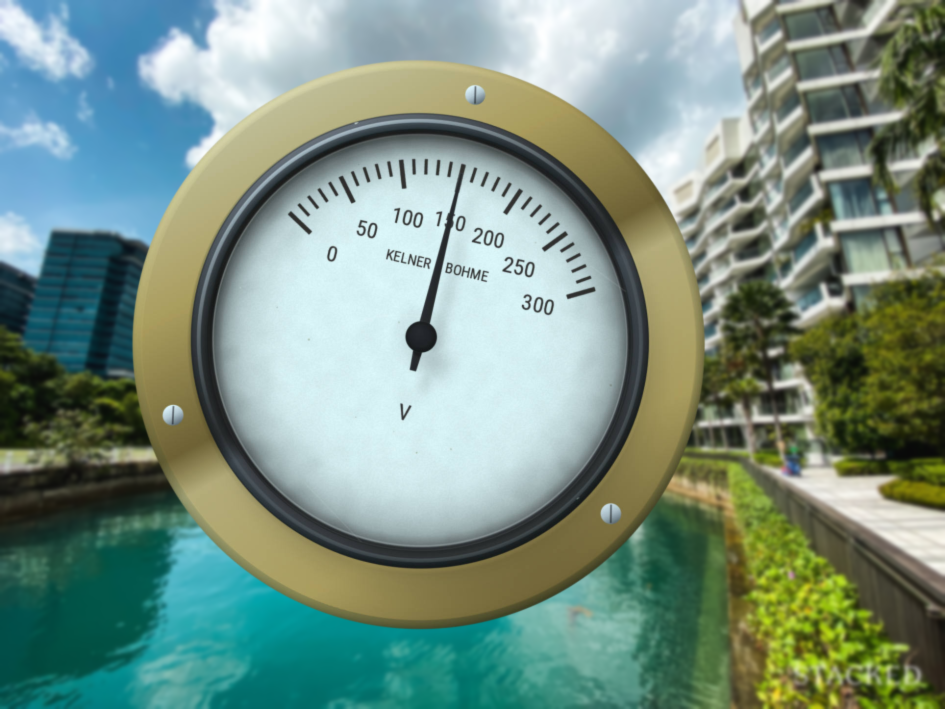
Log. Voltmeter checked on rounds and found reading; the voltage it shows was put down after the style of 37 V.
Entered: 150 V
